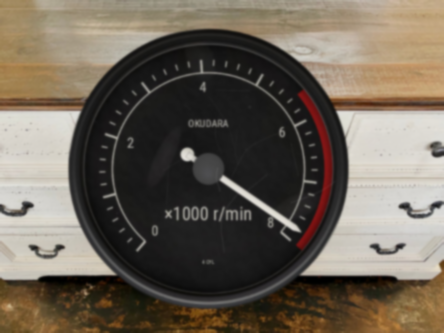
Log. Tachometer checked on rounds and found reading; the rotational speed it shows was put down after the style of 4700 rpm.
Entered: 7800 rpm
